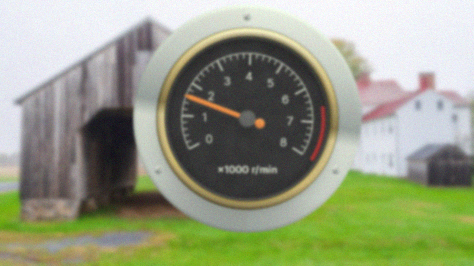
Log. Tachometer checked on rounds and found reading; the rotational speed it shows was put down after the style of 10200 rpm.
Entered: 1600 rpm
